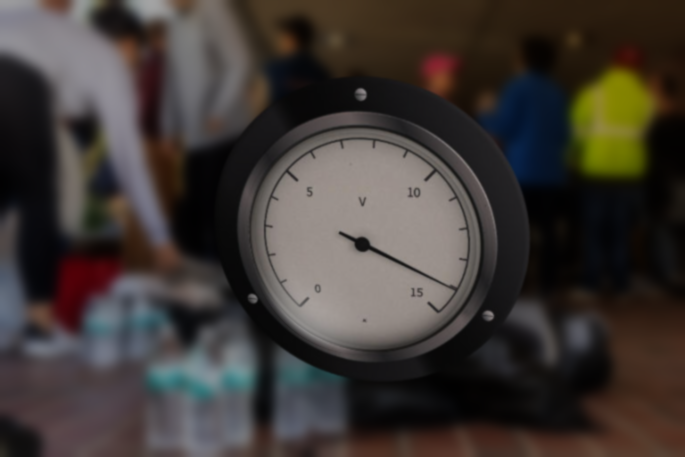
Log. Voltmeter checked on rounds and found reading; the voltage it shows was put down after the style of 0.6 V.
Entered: 14 V
